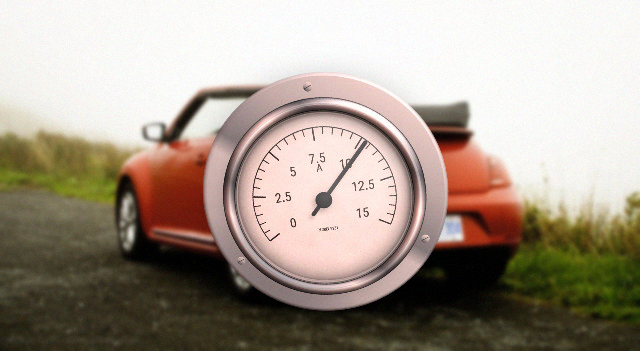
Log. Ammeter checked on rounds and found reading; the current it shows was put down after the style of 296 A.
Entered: 10.25 A
